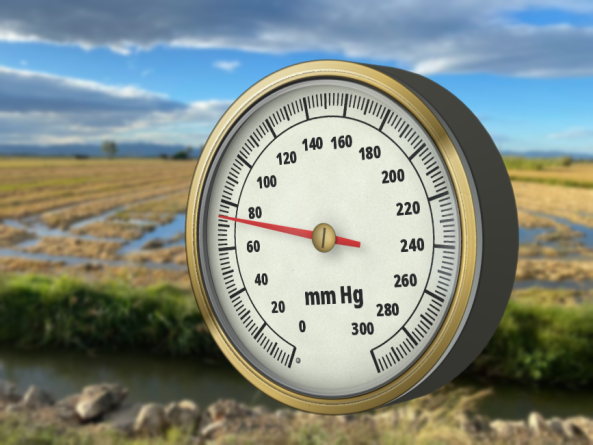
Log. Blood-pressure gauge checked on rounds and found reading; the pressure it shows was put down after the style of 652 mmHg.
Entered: 74 mmHg
